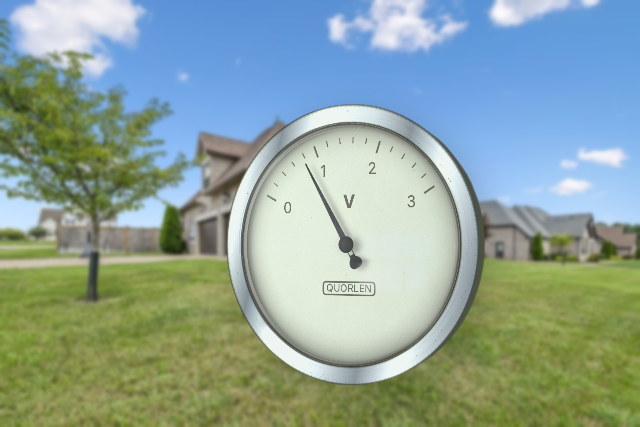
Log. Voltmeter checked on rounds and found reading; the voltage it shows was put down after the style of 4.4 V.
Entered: 0.8 V
